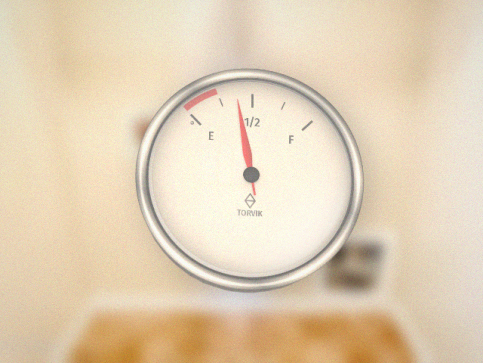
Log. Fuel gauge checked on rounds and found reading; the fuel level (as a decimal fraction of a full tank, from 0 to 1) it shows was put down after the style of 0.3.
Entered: 0.375
